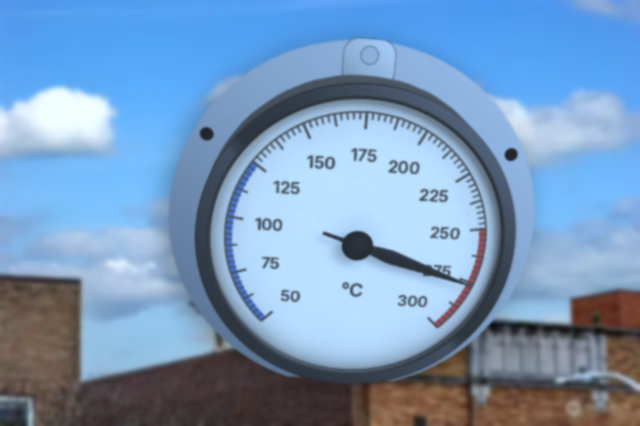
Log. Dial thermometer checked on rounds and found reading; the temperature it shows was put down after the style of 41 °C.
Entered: 275 °C
